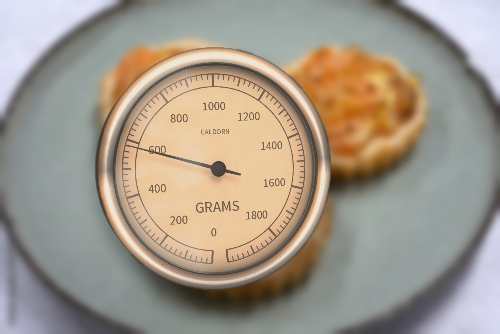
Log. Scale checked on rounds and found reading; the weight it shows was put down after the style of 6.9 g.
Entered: 580 g
